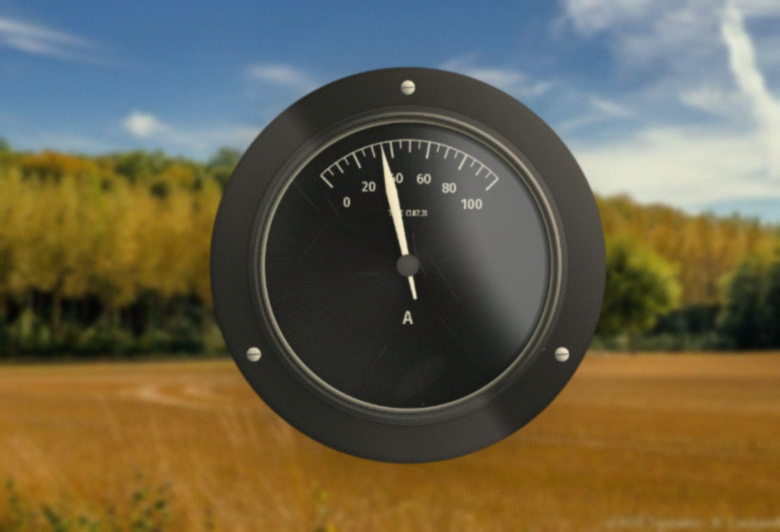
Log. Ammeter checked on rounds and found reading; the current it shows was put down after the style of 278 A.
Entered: 35 A
